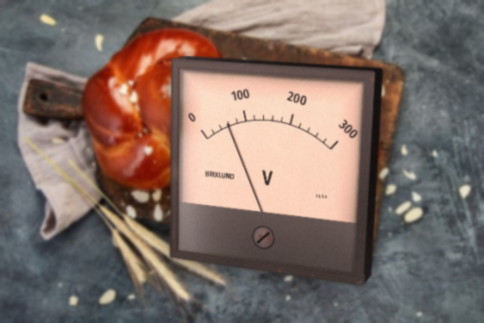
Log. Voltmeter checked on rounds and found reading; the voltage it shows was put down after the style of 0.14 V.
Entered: 60 V
